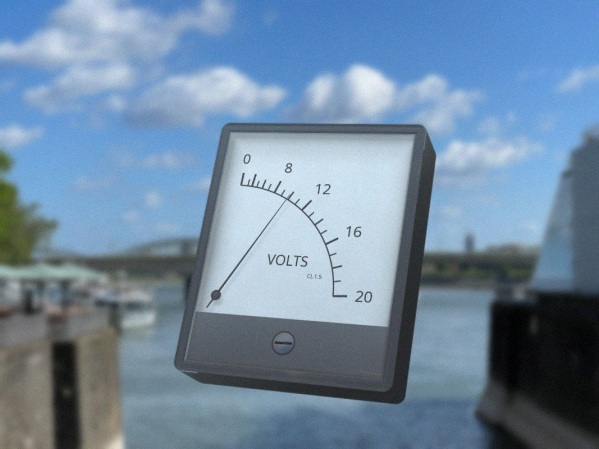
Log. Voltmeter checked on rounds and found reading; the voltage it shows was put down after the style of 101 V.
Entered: 10 V
